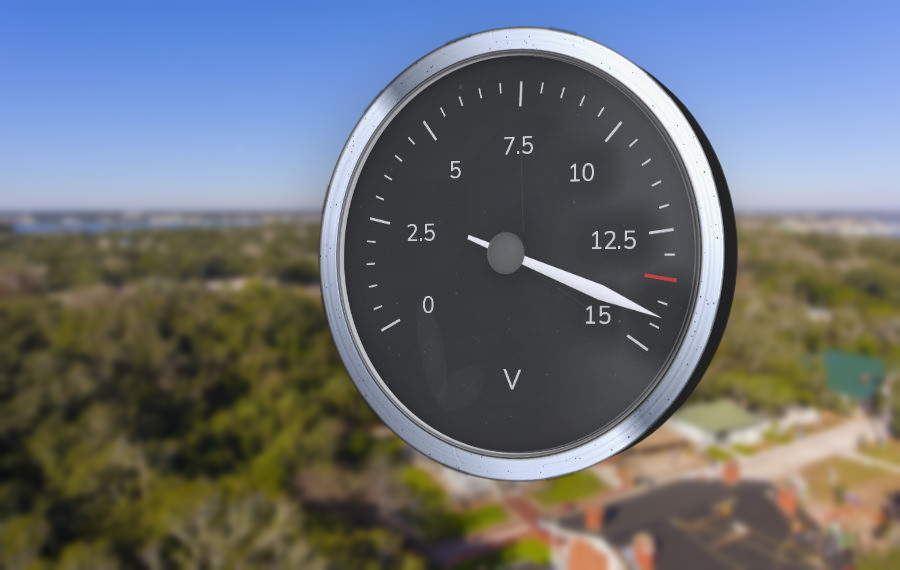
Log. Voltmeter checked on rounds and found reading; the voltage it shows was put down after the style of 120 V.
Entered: 14.25 V
